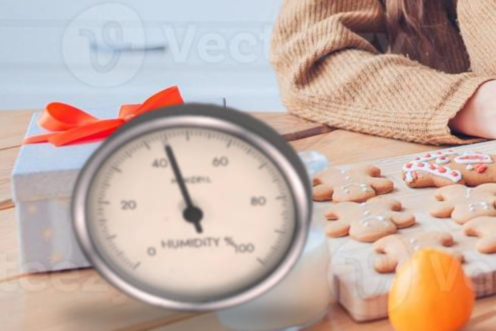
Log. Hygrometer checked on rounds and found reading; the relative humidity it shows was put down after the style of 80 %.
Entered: 45 %
